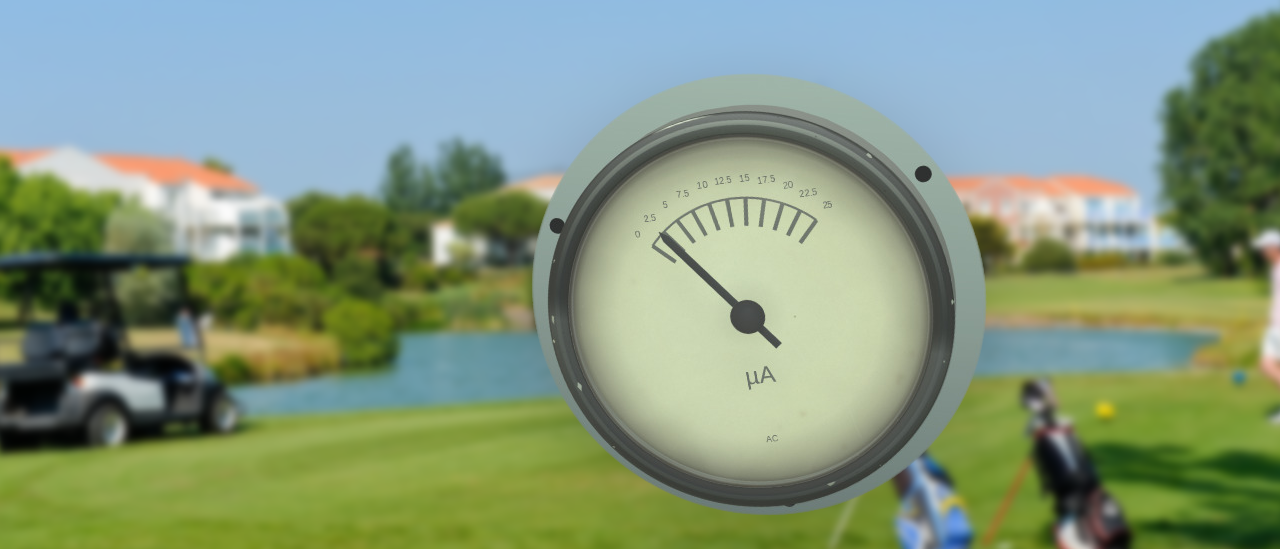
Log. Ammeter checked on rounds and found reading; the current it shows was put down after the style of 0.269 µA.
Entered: 2.5 µA
